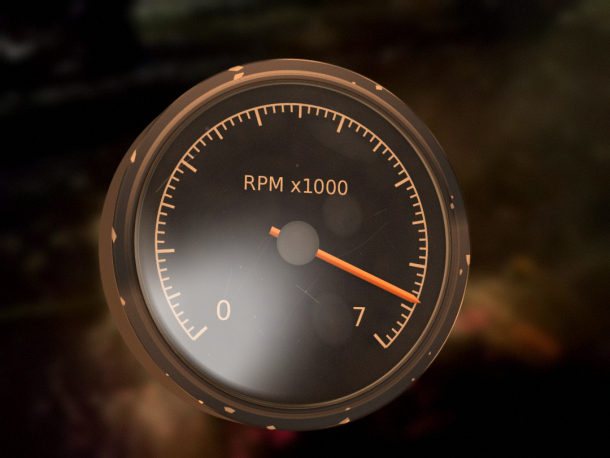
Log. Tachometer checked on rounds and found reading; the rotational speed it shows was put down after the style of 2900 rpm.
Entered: 6400 rpm
